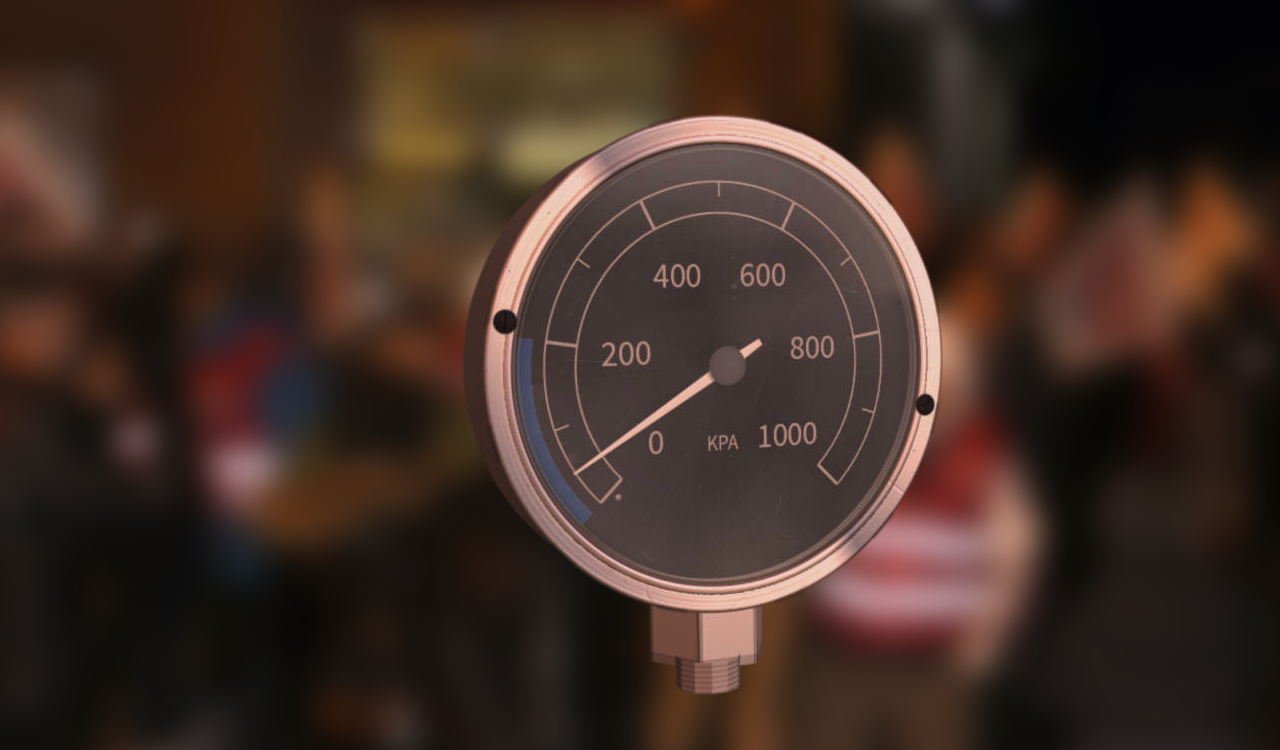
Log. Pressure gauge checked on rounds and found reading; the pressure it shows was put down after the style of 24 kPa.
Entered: 50 kPa
